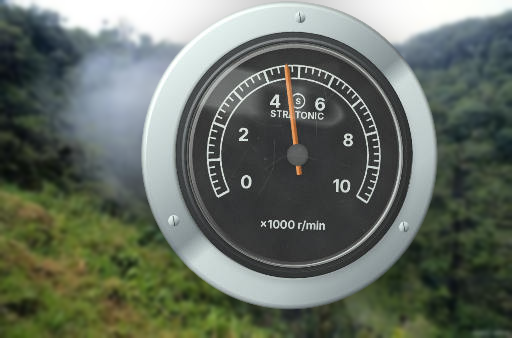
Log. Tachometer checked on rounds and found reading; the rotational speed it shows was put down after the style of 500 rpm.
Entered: 4600 rpm
